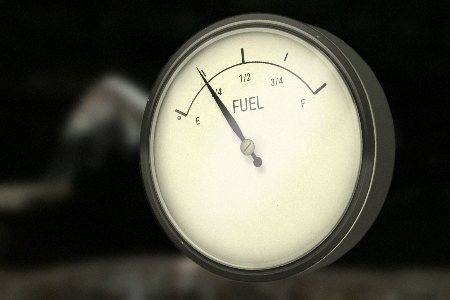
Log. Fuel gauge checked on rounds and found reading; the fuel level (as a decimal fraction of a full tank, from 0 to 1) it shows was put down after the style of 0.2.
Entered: 0.25
